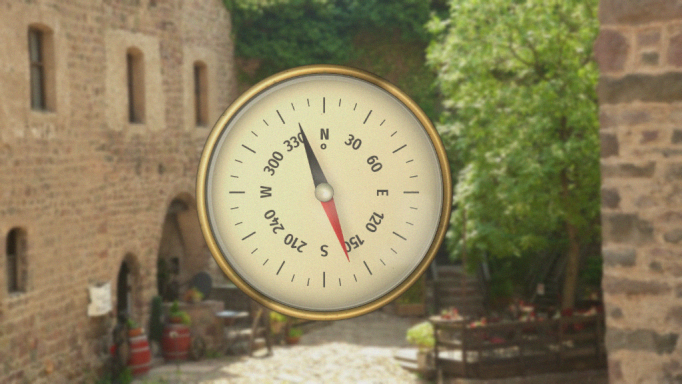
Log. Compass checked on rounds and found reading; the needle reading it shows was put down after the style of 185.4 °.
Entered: 160 °
